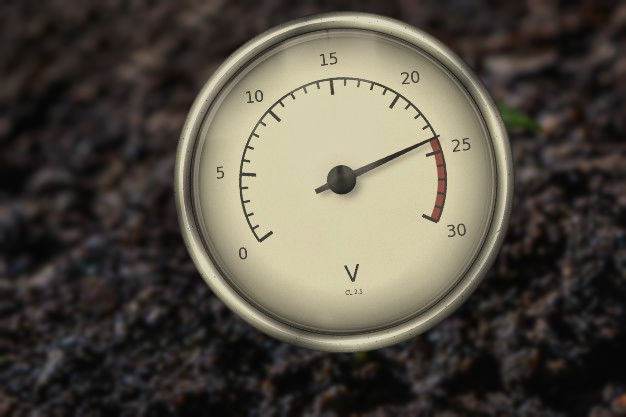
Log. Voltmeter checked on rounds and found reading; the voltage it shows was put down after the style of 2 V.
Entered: 24 V
